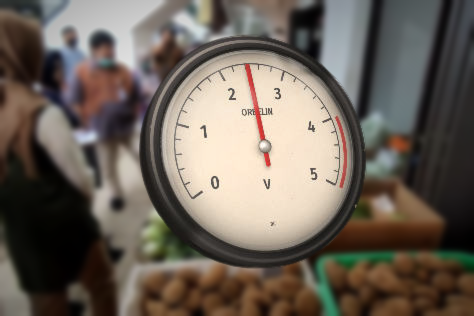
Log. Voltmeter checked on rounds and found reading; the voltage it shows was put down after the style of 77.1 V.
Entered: 2.4 V
